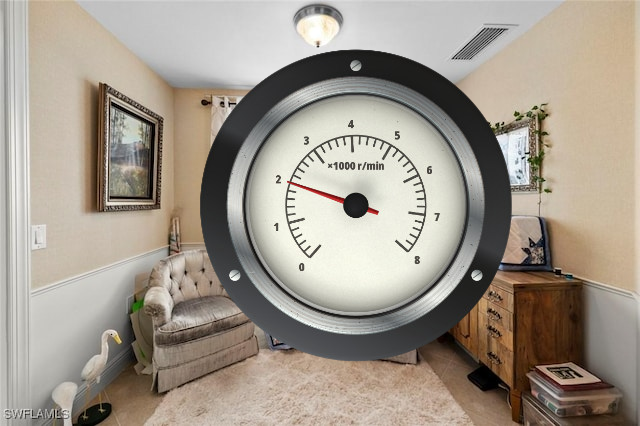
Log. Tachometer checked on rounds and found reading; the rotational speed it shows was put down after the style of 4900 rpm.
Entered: 2000 rpm
